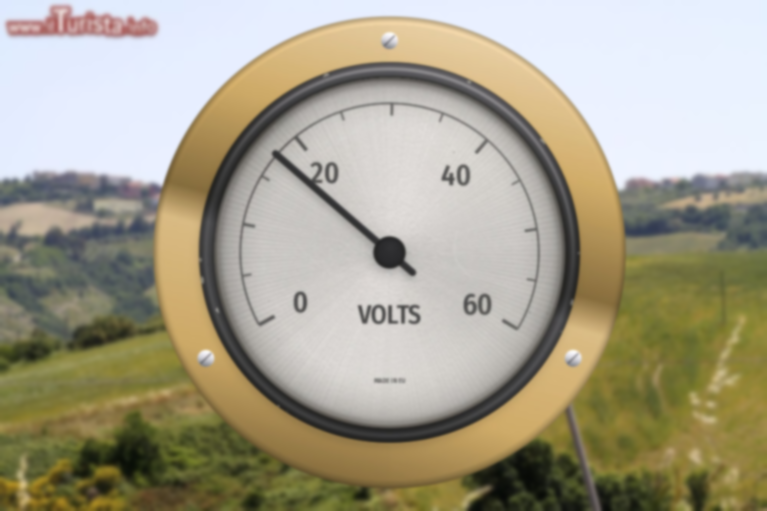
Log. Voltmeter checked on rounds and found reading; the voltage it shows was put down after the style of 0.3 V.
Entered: 17.5 V
